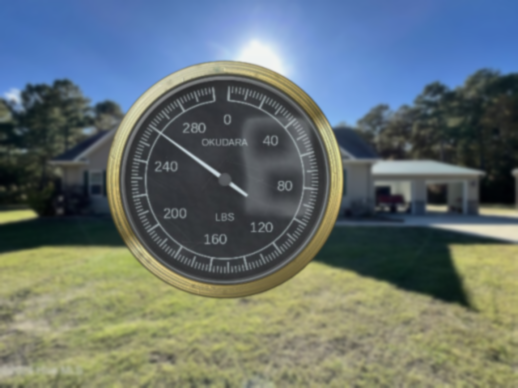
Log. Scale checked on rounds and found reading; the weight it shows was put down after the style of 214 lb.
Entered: 260 lb
